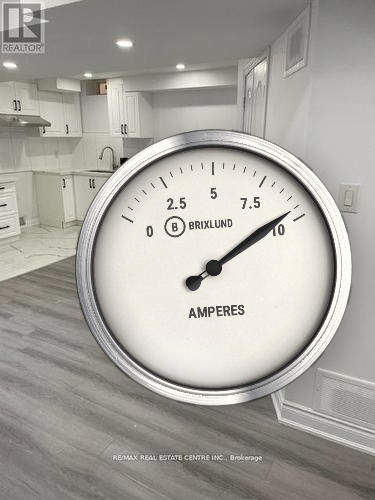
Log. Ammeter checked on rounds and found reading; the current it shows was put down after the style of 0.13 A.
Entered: 9.5 A
